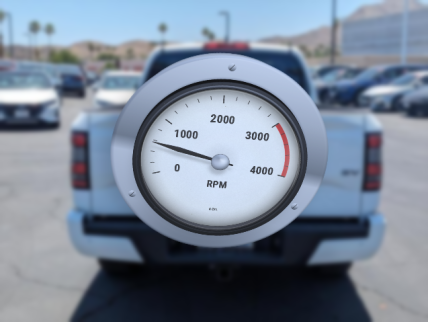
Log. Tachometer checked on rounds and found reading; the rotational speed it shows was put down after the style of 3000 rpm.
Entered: 600 rpm
